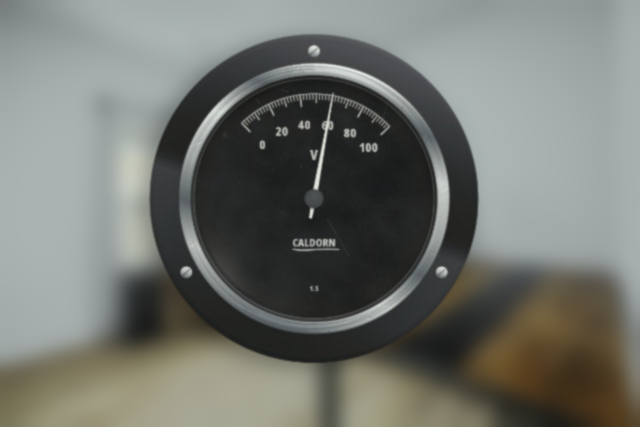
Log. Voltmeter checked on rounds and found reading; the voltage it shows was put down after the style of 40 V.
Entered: 60 V
